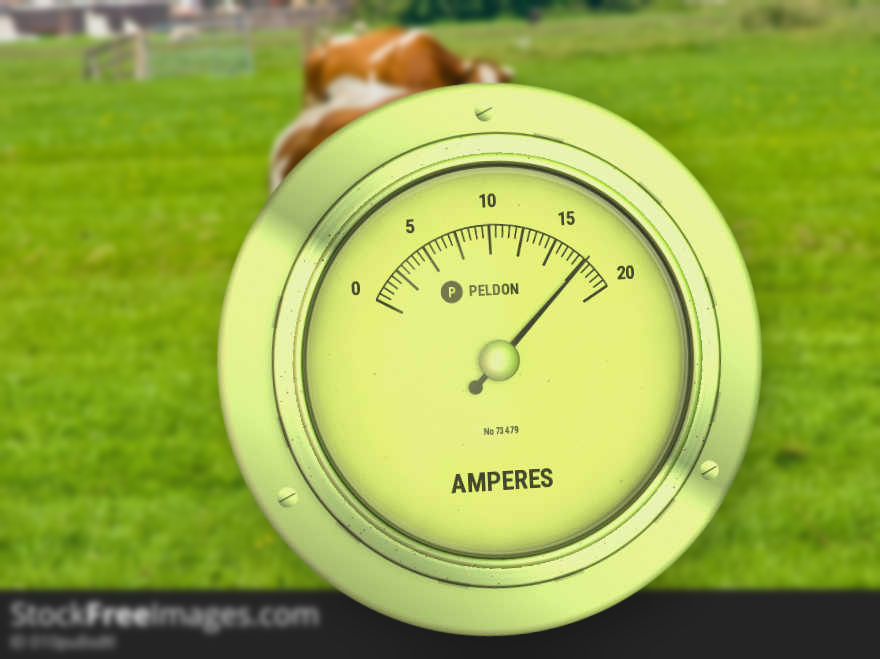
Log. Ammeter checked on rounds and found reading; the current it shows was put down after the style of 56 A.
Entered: 17.5 A
